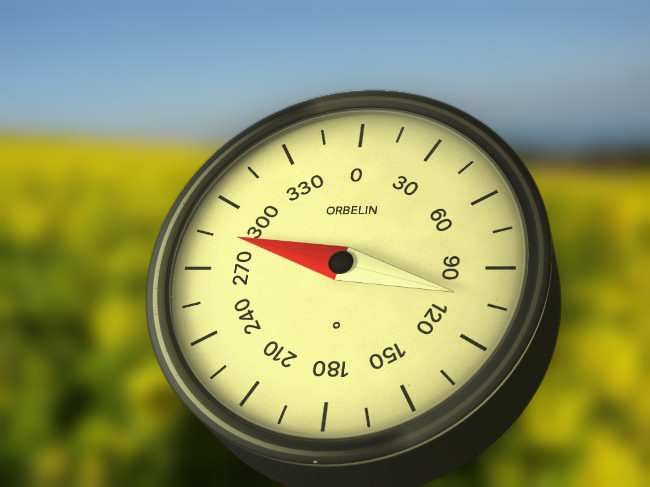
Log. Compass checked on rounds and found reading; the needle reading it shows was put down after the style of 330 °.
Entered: 285 °
